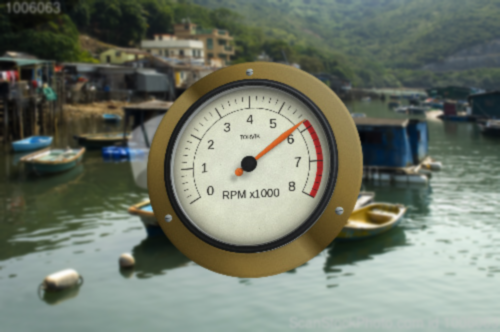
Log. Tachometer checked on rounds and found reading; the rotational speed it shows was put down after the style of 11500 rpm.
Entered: 5800 rpm
